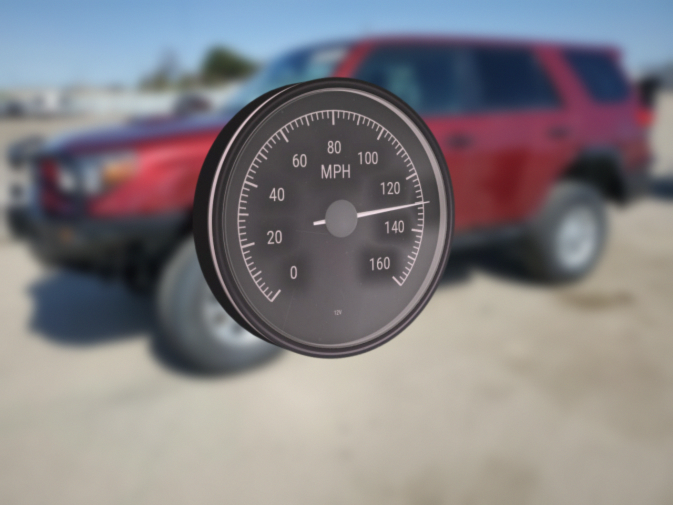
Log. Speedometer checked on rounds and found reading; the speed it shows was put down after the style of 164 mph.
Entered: 130 mph
